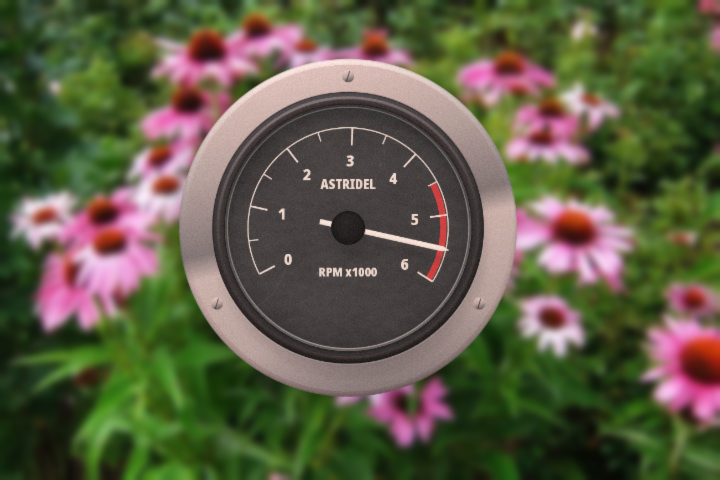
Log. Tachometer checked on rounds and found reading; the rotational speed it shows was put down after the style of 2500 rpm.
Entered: 5500 rpm
